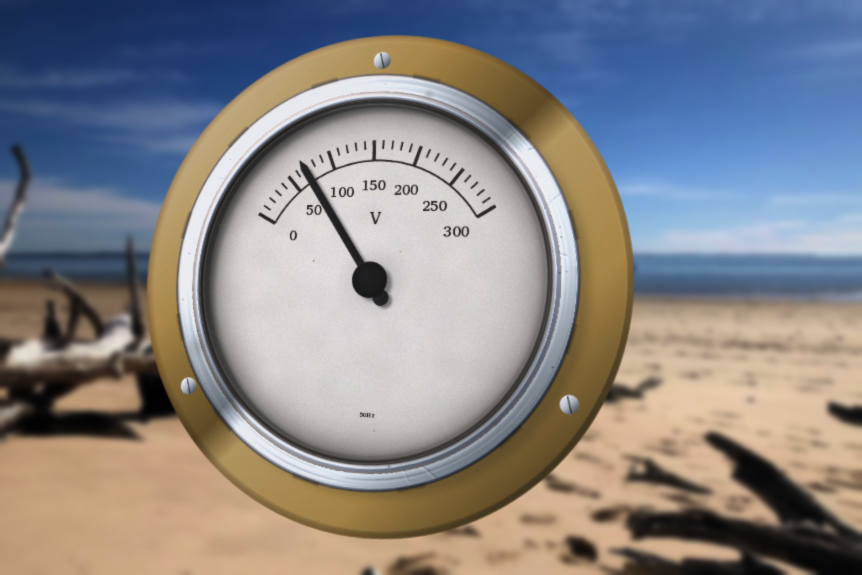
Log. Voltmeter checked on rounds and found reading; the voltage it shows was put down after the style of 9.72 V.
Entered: 70 V
